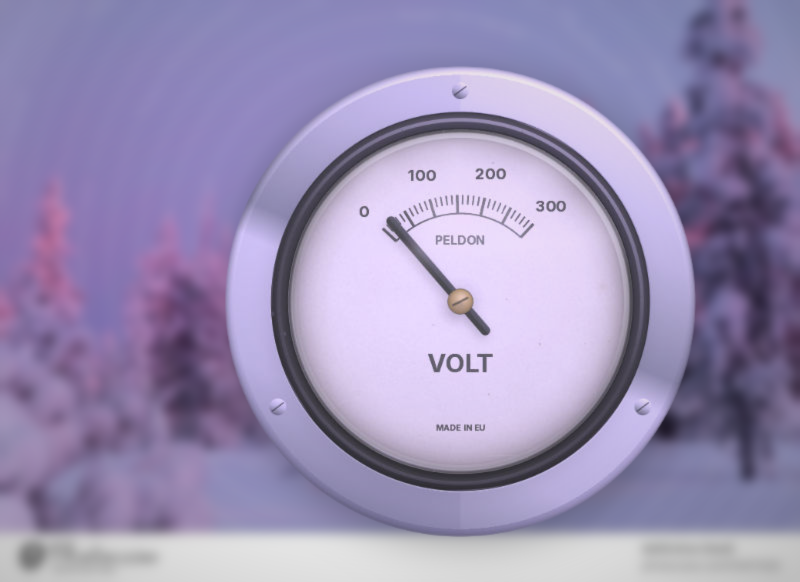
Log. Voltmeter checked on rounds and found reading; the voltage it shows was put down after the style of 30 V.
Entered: 20 V
